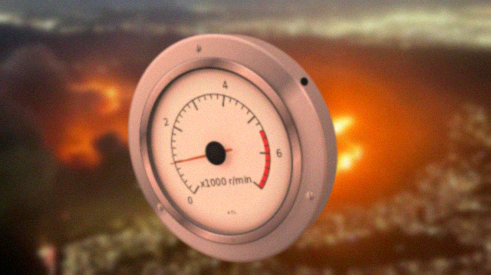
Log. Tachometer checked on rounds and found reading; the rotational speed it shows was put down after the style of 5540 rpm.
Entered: 1000 rpm
